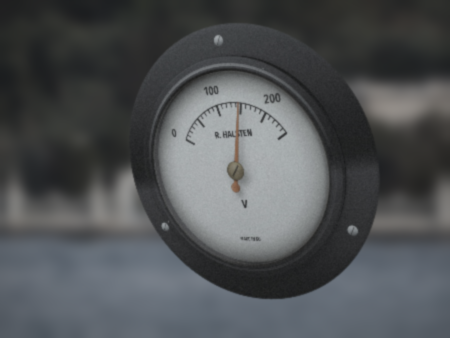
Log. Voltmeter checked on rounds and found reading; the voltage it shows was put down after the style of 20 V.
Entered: 150 V
